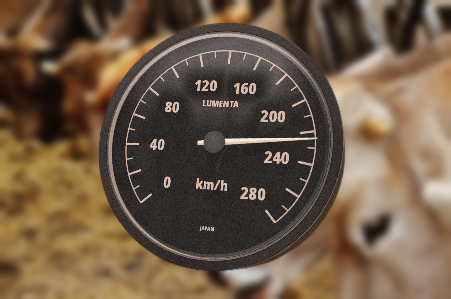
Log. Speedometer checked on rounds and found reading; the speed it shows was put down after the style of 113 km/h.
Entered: 225 km/h
